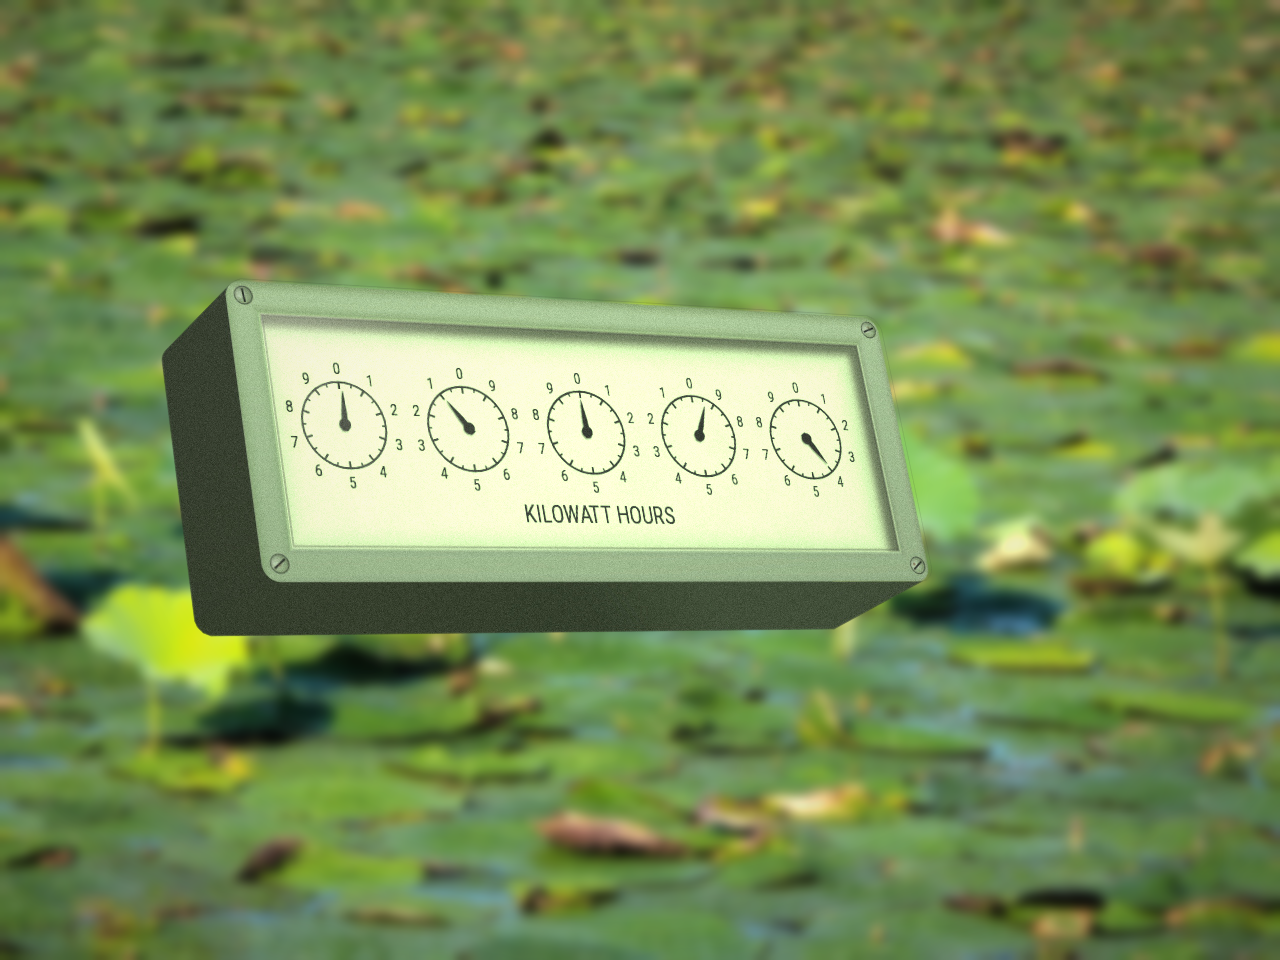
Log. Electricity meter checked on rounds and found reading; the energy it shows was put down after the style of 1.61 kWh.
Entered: 994 kWh
